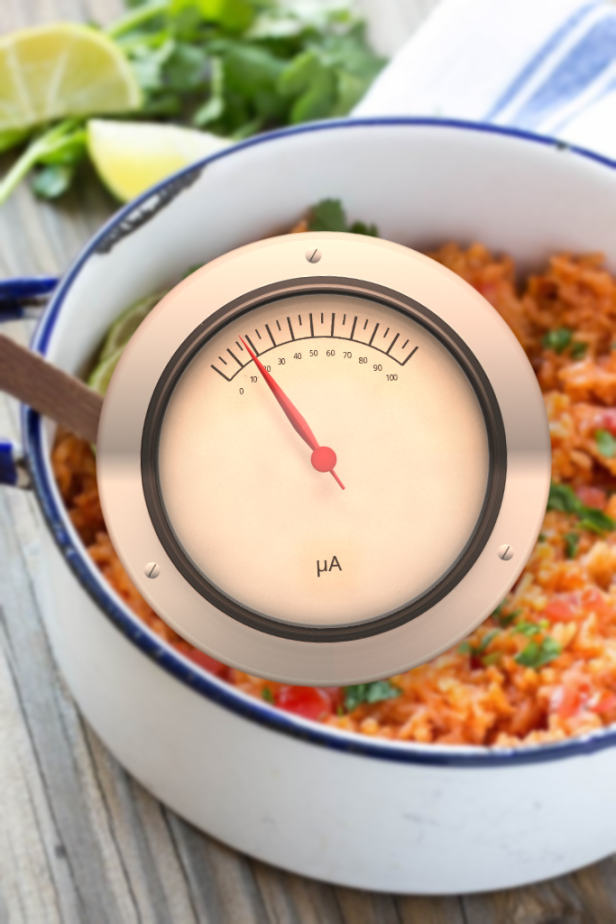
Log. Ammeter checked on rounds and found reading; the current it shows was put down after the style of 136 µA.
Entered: 17.5 µA
